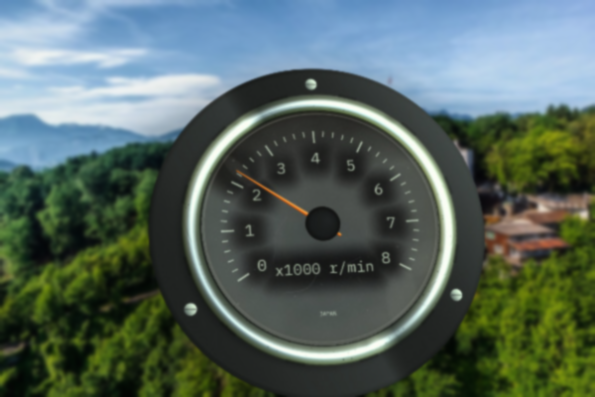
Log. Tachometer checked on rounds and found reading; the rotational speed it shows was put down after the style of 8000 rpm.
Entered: 2200 rpm
